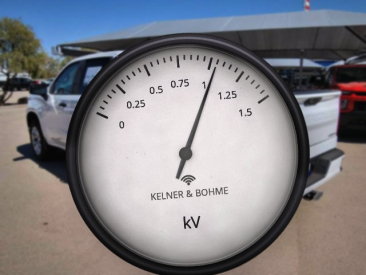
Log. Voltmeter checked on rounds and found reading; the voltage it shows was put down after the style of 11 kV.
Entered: 1.05 kV
